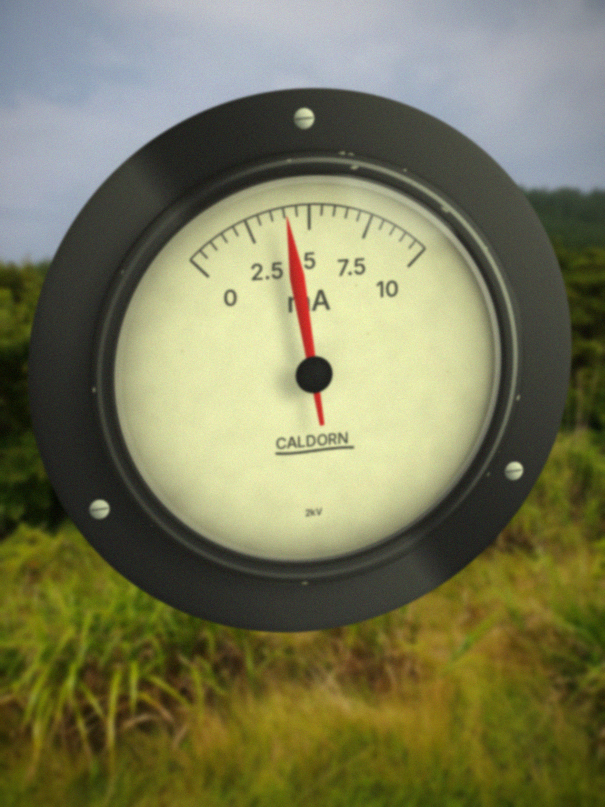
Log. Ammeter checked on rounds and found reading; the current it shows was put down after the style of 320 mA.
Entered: 4 mA
